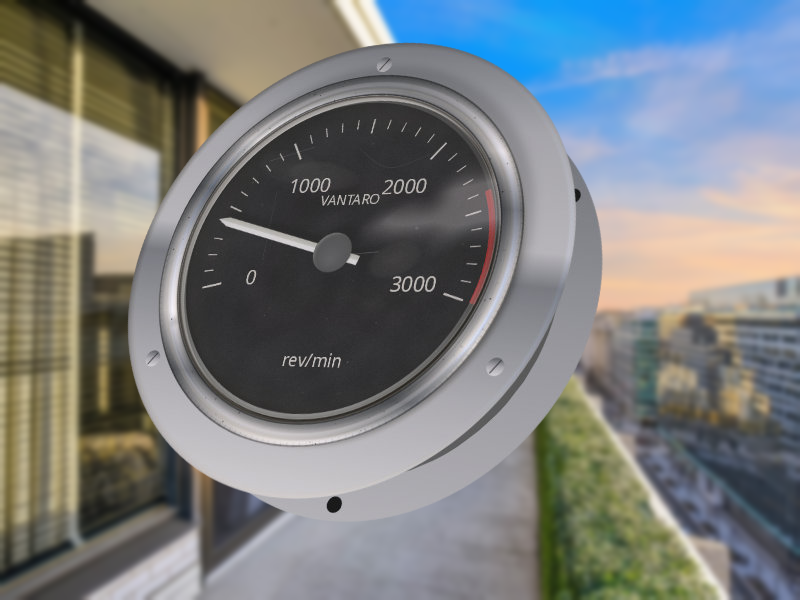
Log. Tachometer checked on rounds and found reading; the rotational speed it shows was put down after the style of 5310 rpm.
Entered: 400 rpm
